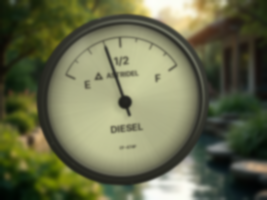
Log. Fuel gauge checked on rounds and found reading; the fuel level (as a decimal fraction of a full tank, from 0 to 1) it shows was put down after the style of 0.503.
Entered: 0.375
